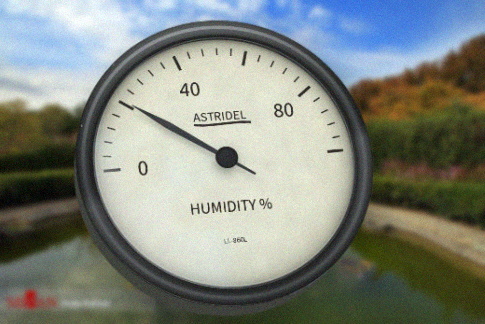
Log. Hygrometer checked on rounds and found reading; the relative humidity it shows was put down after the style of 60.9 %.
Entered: 20 %
